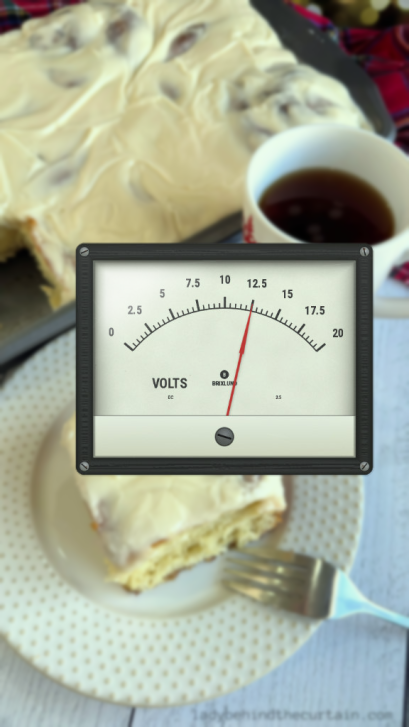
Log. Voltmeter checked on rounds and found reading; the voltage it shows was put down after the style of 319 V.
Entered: 12.5 V
